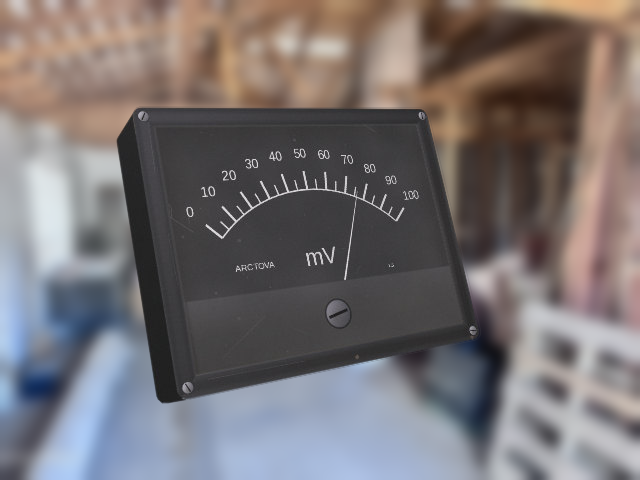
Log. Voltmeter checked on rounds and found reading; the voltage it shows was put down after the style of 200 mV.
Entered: 75 mV
